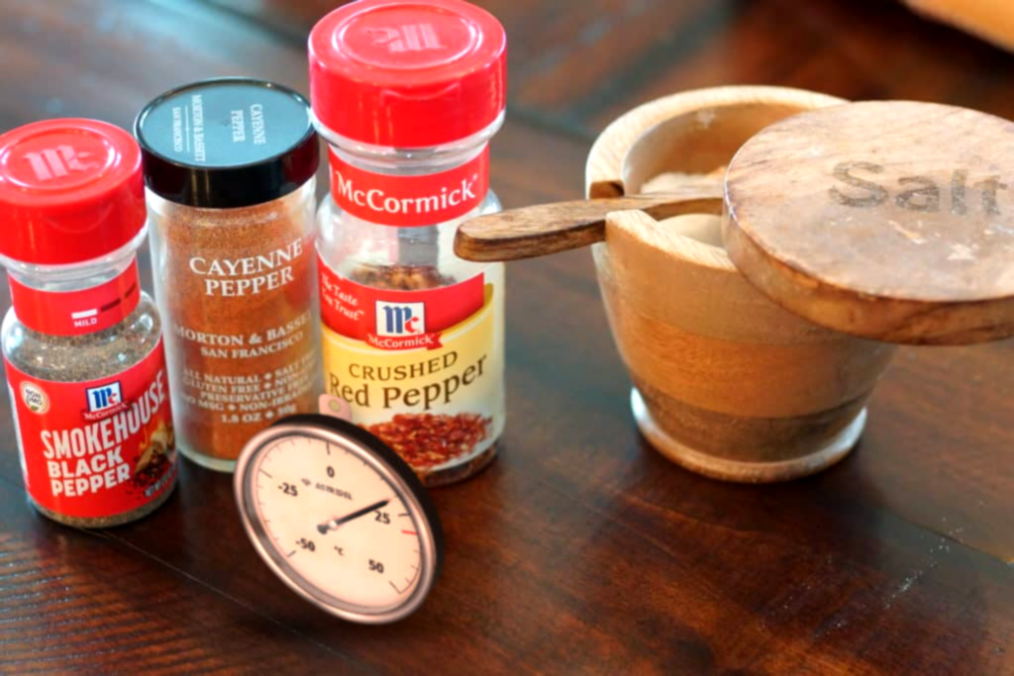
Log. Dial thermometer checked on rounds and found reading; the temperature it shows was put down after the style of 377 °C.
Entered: 20 °C
